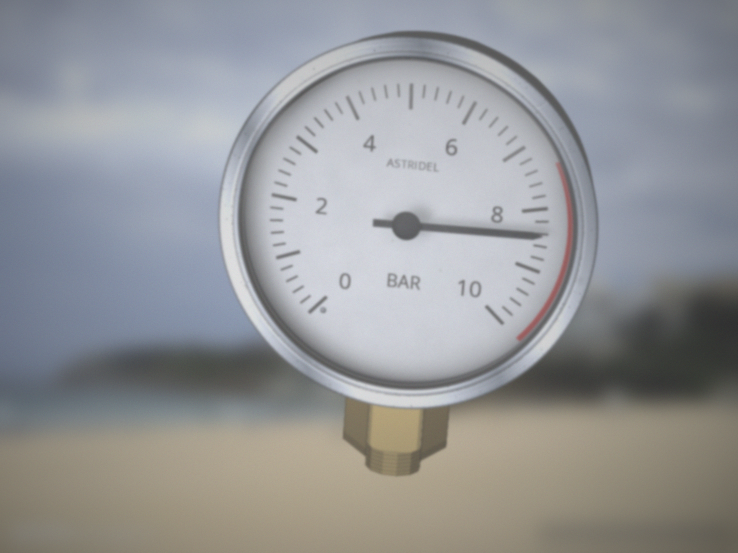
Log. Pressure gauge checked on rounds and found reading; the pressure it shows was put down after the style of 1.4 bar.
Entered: 8.4 bar
